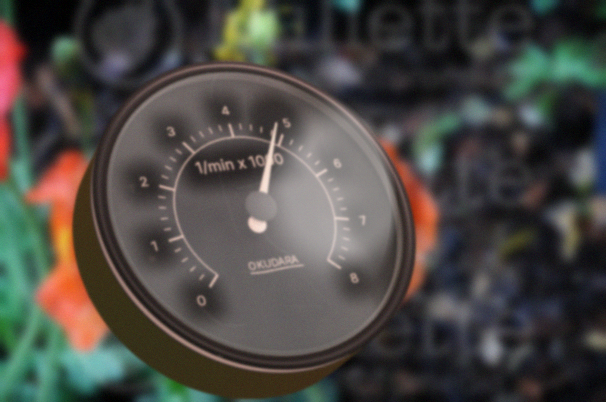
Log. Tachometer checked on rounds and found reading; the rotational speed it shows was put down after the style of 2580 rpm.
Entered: 4800 rpm
